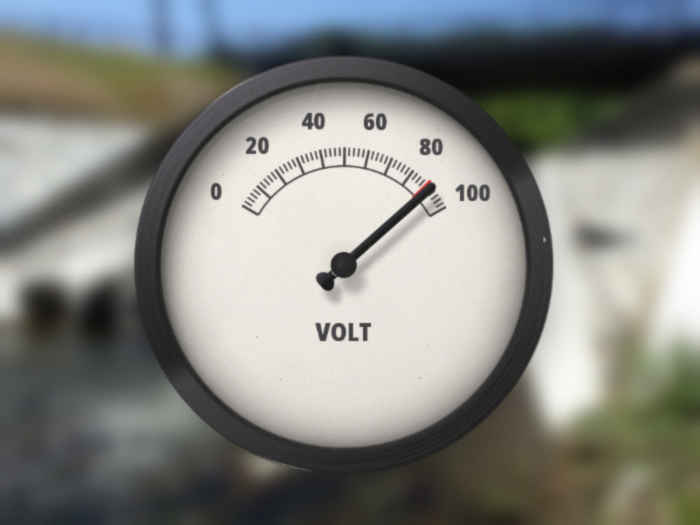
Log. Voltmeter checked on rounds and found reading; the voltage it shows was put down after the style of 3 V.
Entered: 90 V
